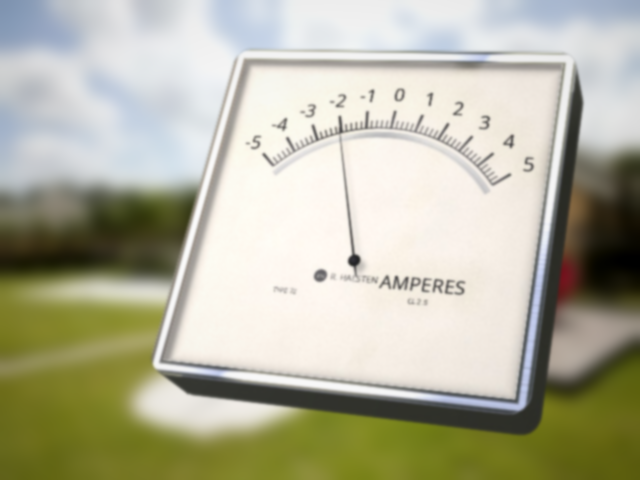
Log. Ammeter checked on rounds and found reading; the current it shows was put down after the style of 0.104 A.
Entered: -2 A
